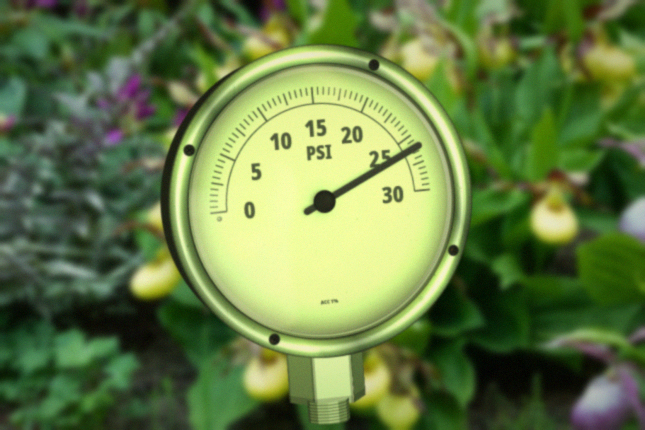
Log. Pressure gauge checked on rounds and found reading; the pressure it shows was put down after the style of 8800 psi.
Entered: 26 psi
